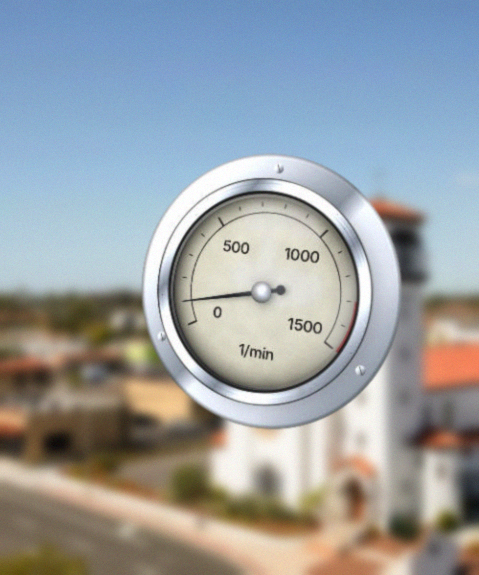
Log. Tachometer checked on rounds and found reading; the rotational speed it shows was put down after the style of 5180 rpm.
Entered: 100 rpm
